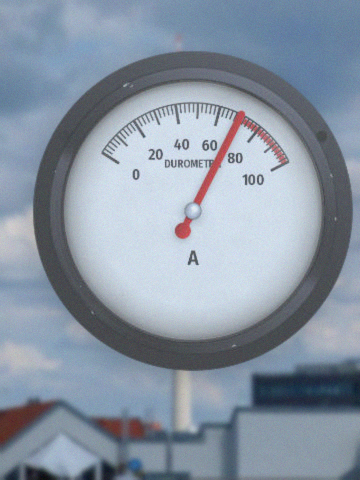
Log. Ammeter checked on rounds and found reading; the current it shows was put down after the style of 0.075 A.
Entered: 70 A
